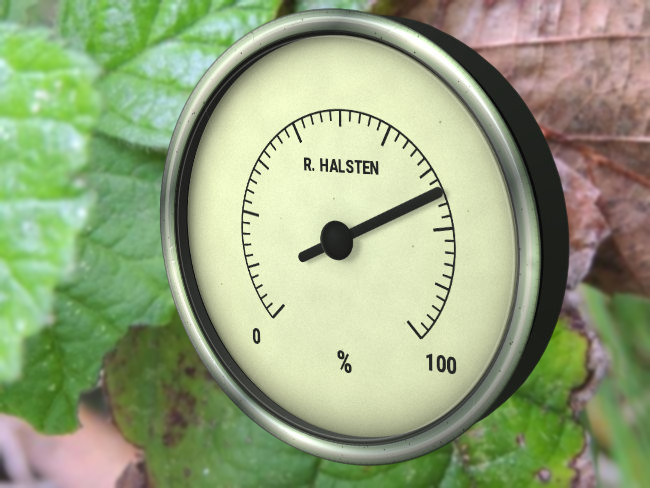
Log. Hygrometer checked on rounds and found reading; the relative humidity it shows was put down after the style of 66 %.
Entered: 74 %
